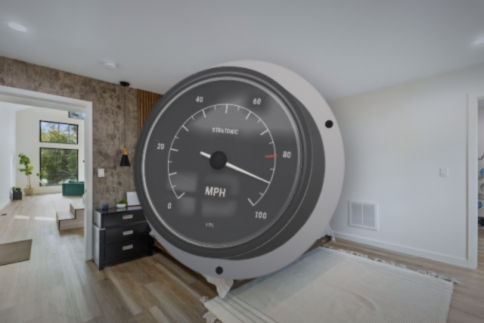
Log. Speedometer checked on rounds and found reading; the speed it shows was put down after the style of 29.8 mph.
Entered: 90 mph
